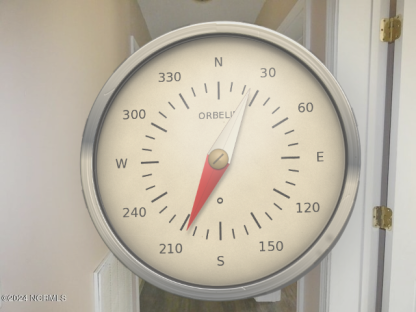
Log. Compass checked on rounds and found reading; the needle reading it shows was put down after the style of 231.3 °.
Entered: 205 °
